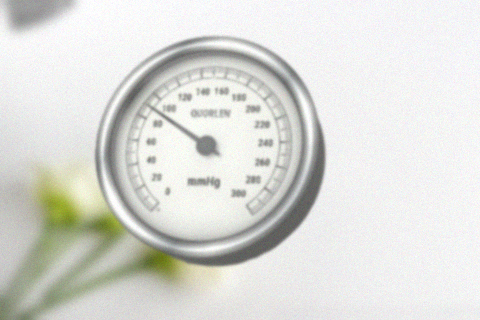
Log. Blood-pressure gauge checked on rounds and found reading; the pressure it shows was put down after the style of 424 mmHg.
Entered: 90 mmHg
